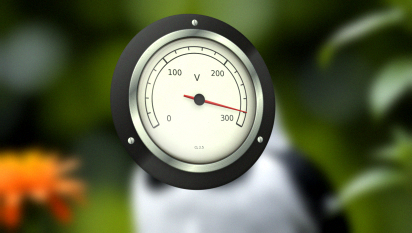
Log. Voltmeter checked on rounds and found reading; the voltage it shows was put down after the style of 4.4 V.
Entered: 280 V
